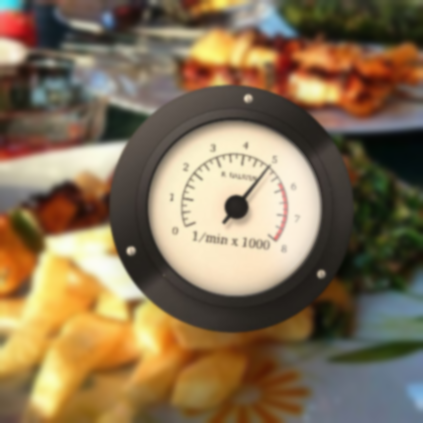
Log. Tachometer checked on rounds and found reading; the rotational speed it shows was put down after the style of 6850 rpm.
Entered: 5000 rpm
